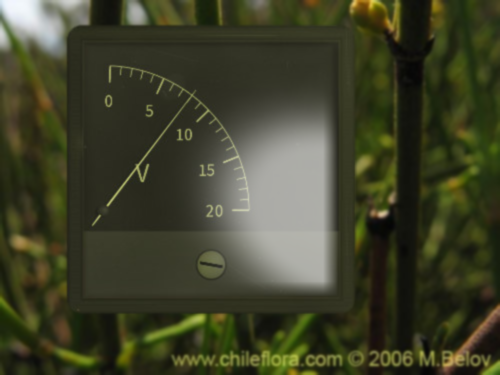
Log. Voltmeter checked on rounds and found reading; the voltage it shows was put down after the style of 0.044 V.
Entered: 8 V
